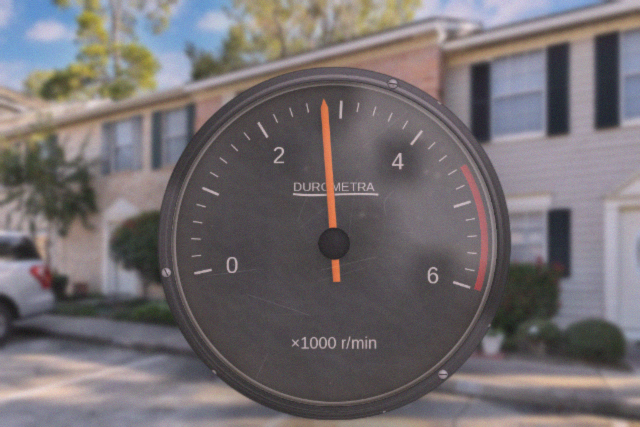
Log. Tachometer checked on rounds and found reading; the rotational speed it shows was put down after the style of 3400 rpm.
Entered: 2800 rpm
